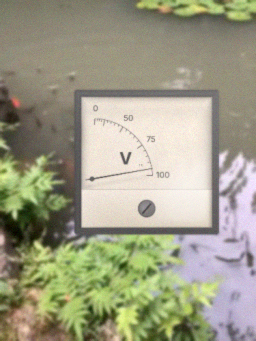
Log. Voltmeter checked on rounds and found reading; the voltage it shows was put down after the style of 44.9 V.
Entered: 95 V
